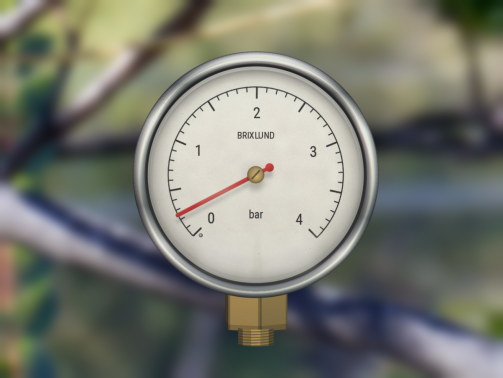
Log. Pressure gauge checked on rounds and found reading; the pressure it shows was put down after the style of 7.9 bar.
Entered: 0.25 bar
